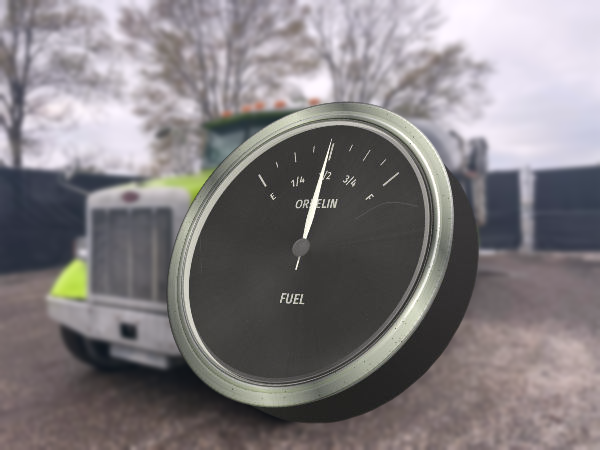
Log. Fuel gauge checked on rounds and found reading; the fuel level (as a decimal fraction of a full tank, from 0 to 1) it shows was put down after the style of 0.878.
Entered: 0.5
